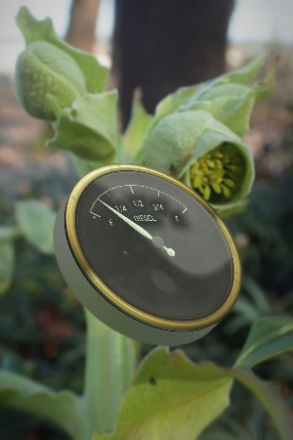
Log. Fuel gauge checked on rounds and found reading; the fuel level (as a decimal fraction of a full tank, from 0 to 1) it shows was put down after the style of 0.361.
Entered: 0.125
